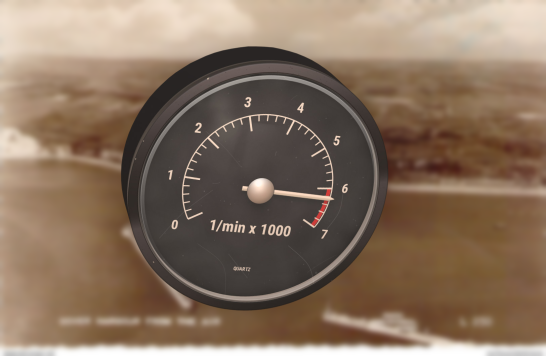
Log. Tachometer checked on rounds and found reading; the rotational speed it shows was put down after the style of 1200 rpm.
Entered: 6200 rpm
